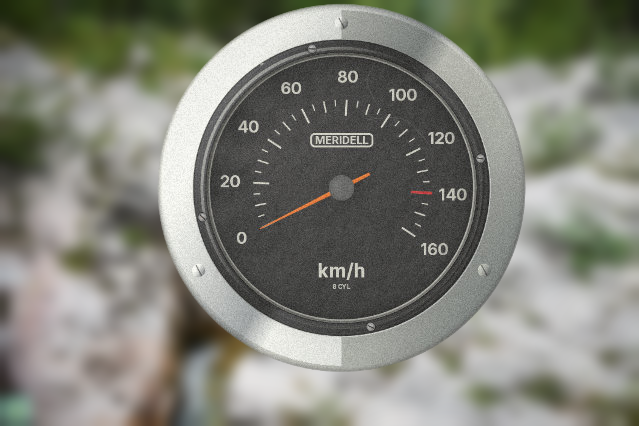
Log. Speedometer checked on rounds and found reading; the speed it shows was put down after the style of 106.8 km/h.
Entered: 0 km/h
